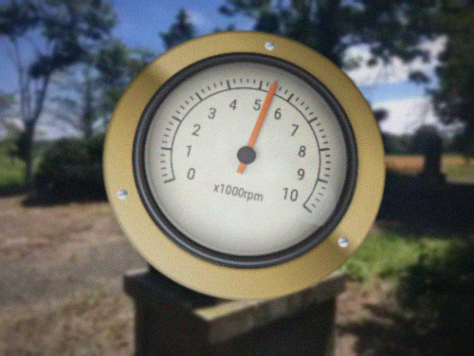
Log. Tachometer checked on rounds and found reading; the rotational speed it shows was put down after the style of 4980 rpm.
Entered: 5400 rpm
